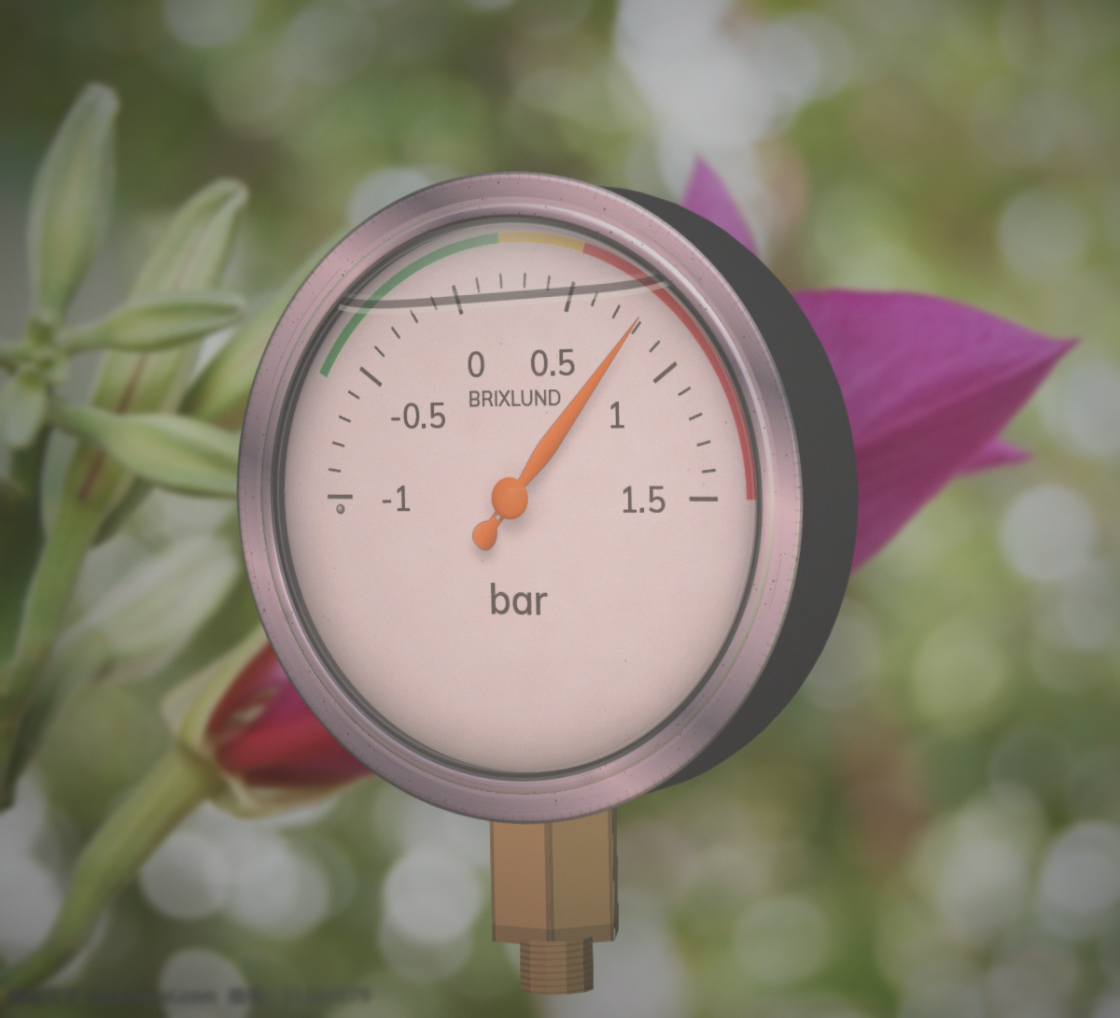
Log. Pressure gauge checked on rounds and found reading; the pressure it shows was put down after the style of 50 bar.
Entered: 0.8 bar
